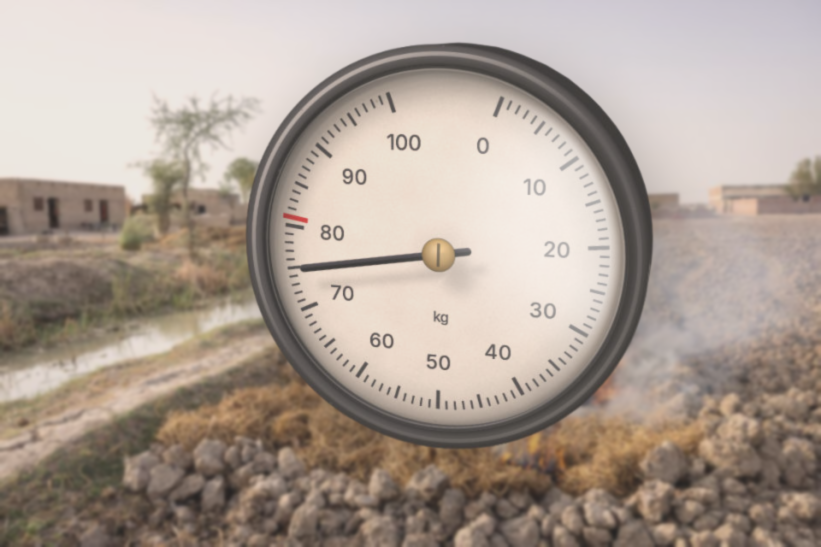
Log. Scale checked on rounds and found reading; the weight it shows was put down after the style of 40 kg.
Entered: 75 kg
